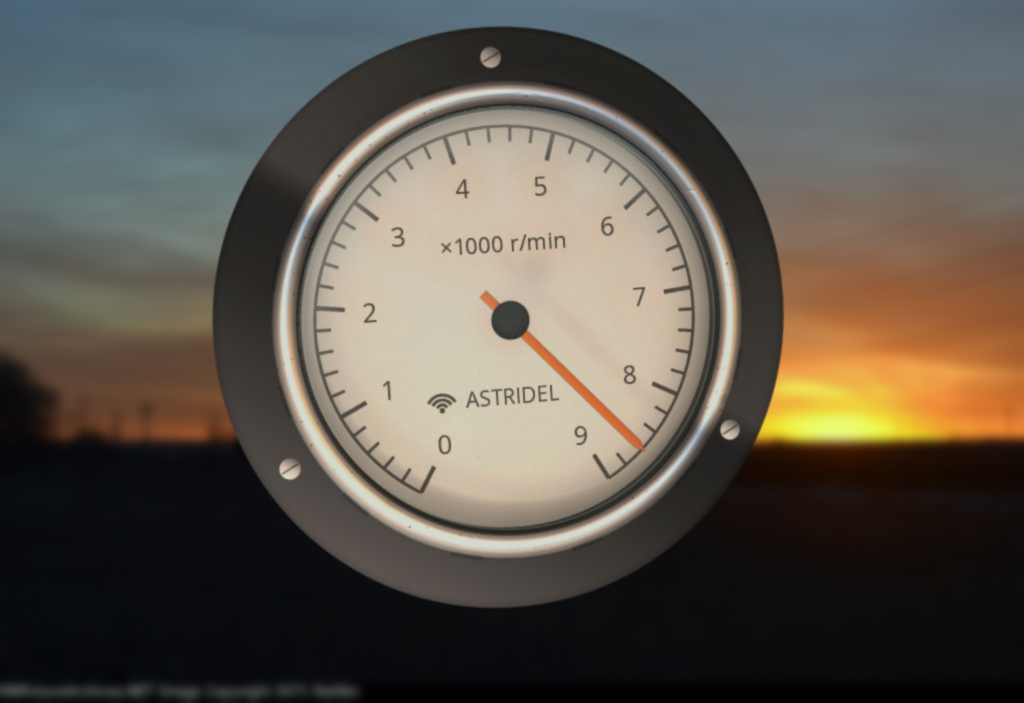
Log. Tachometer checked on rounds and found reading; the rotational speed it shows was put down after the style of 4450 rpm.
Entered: 8600 rpm
